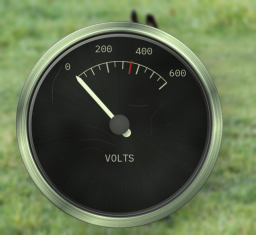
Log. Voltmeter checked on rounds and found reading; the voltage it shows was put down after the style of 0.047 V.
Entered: 0 V
